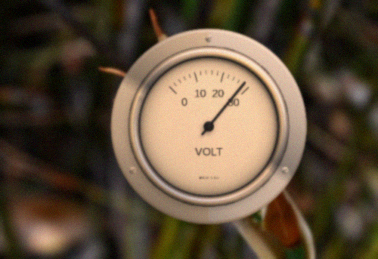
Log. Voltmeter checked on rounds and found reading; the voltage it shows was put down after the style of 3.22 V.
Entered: 28 V
